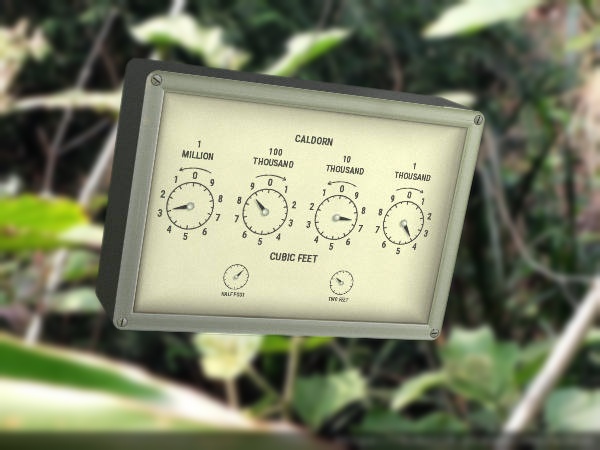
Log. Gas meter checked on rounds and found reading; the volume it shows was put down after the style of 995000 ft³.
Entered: 287400 ft³
